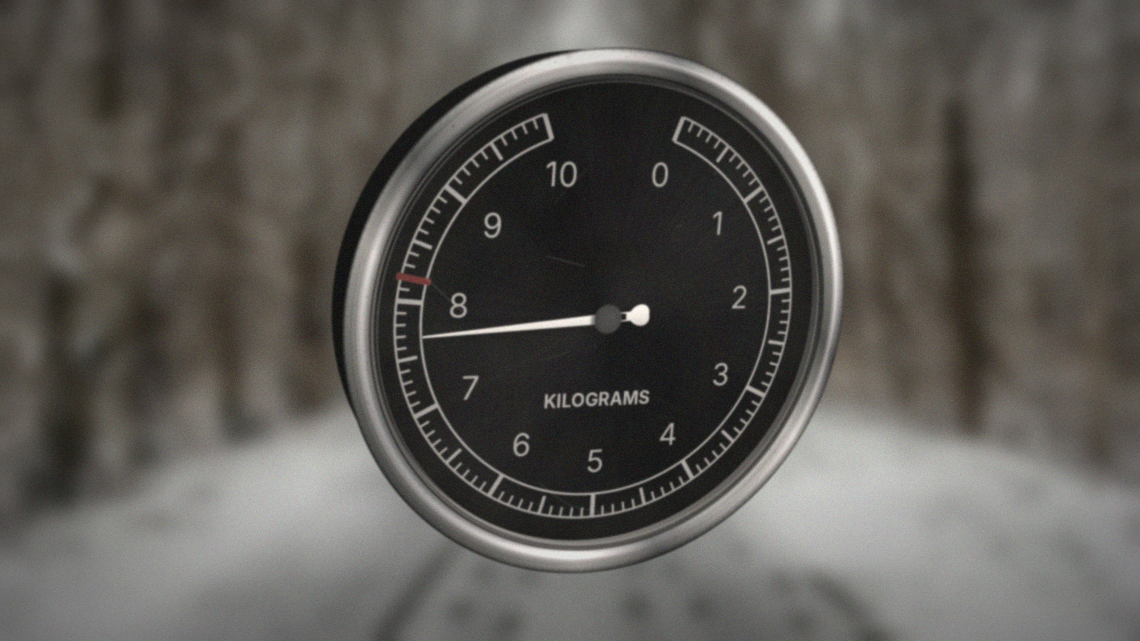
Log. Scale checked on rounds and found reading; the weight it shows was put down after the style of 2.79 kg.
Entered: 7.7 kg
